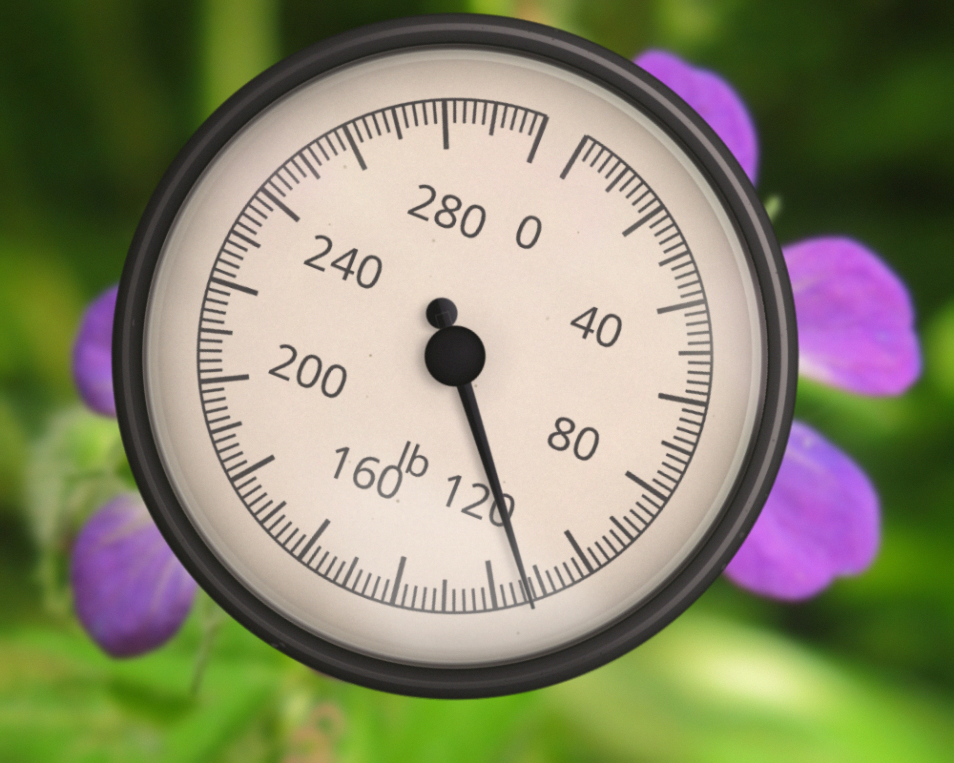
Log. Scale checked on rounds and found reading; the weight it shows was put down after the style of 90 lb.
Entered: 113 lb
